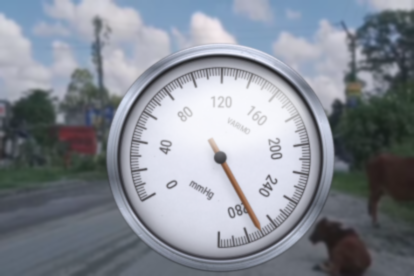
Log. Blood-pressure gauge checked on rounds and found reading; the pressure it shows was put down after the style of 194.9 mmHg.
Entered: 270 mmHg
